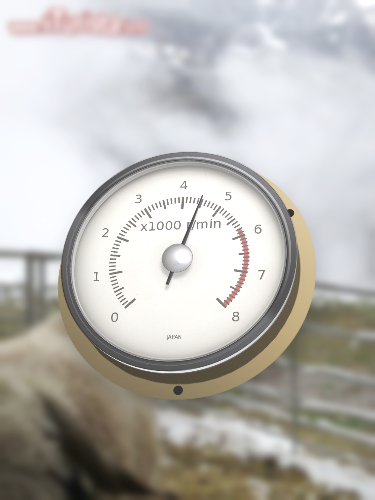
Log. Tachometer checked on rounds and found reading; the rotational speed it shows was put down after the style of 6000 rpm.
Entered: 4500 rpm
